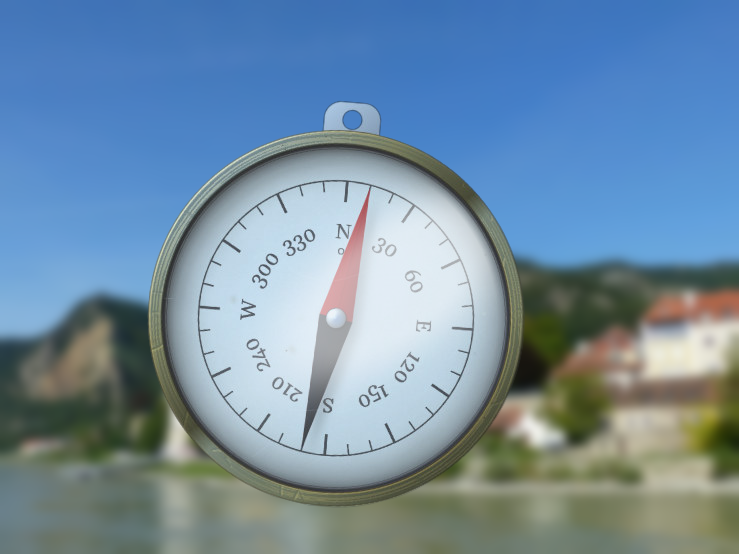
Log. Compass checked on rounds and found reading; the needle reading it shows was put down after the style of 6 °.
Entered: 10 °
